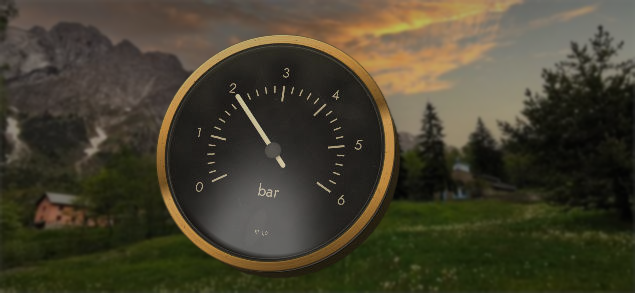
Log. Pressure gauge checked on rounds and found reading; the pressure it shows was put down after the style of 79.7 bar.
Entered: 2 bar
